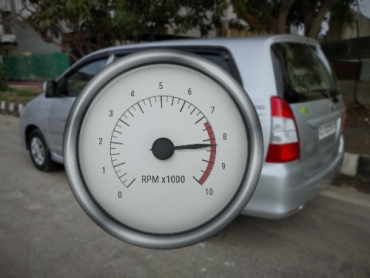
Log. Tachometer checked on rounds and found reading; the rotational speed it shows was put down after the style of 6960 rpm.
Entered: 8250 rpm
